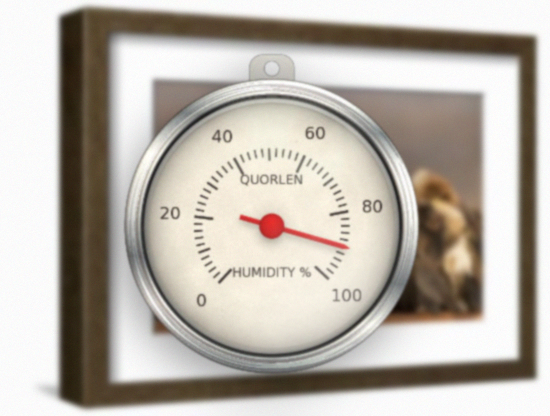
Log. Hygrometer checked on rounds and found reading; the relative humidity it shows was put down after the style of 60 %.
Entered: 90 %
